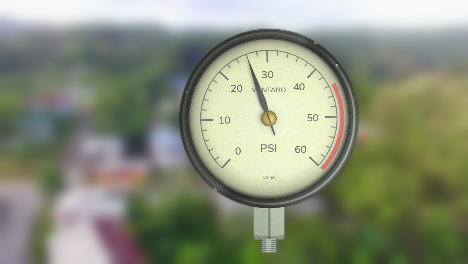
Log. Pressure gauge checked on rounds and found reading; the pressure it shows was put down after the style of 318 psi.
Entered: 26 psi
